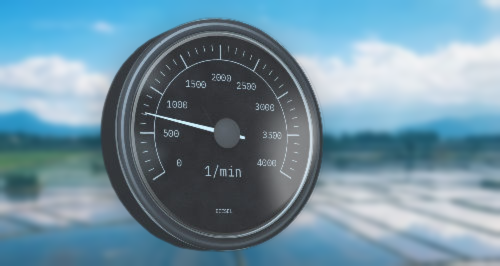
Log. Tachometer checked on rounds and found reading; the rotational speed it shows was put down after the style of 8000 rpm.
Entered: 700 rpm
